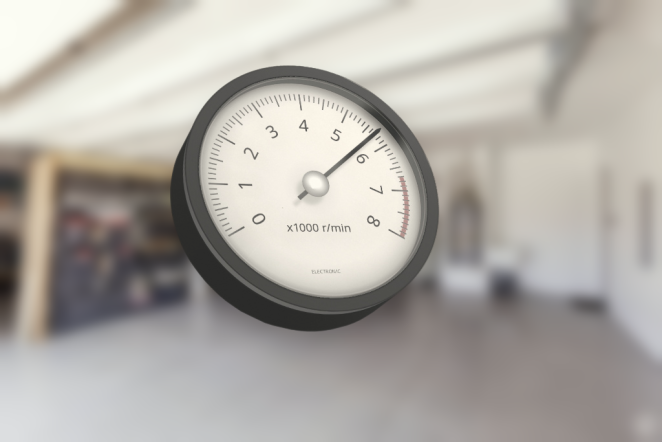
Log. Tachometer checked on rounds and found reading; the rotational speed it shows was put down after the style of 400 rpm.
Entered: 5700 rpm
